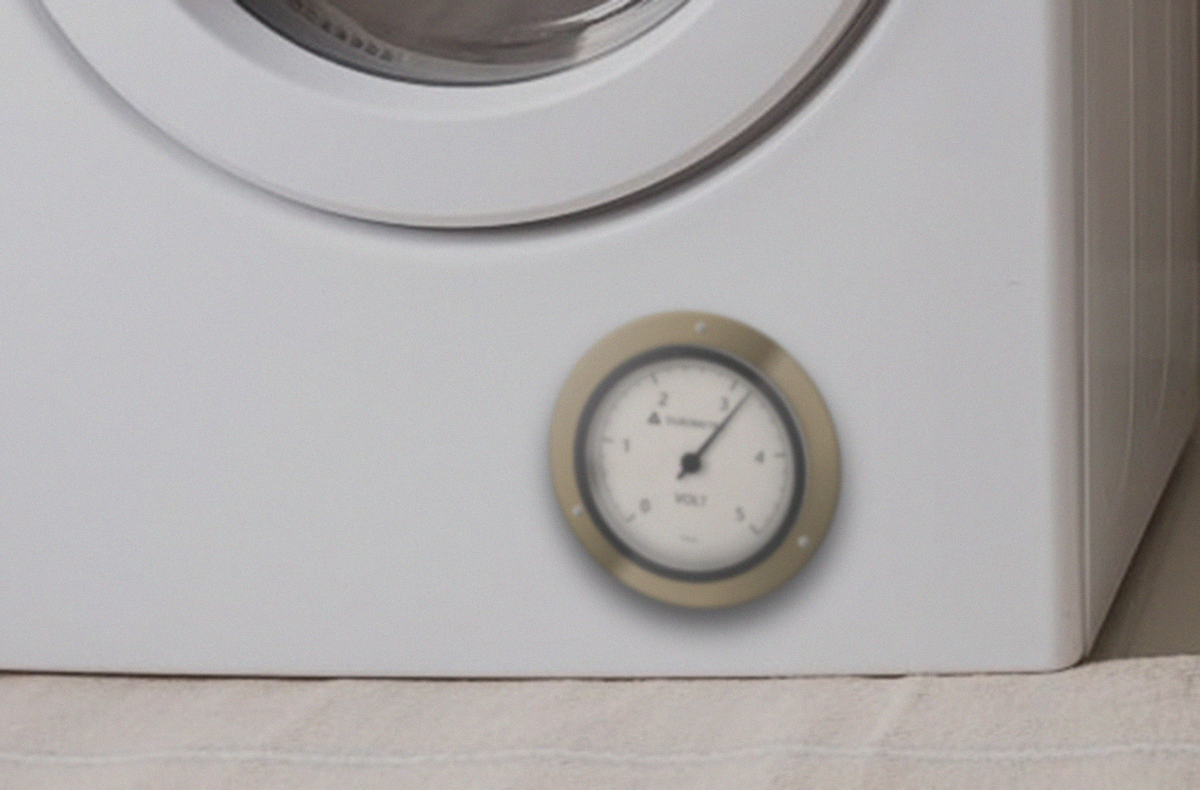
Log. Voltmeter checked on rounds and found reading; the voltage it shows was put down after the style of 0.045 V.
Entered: 3.2 V
